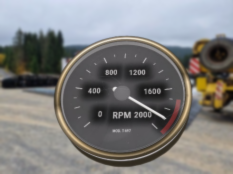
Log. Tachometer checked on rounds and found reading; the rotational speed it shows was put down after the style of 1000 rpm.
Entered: 1900 rpm
